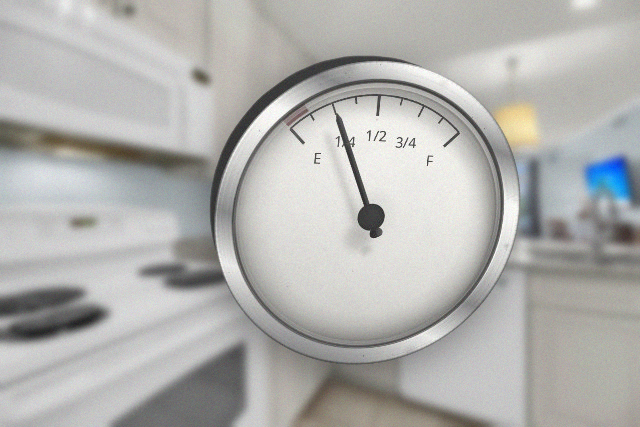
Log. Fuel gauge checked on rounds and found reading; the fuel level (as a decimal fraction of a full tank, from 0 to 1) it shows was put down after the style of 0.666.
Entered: 0.25
